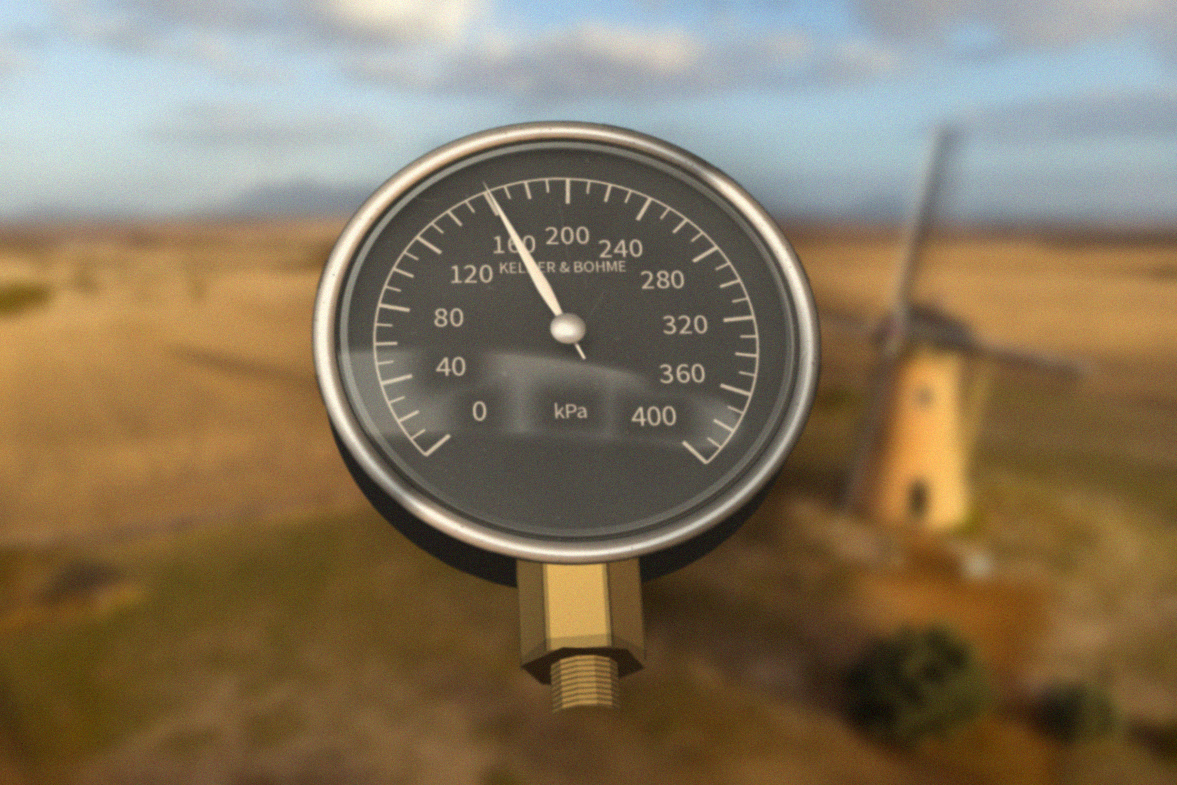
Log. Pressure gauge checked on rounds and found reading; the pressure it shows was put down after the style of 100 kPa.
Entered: 160 kPa
